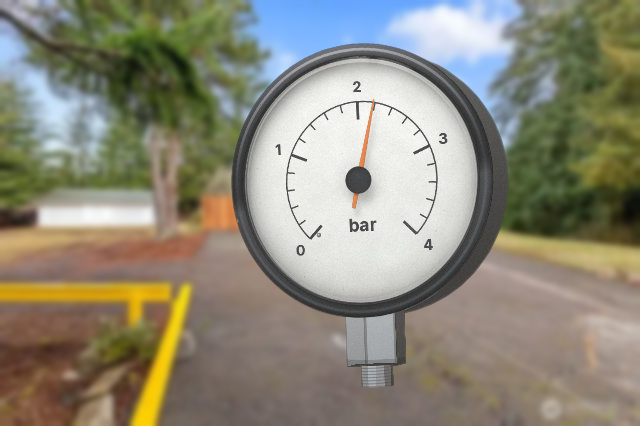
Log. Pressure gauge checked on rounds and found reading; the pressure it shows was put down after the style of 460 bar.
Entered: 2.2 bar
